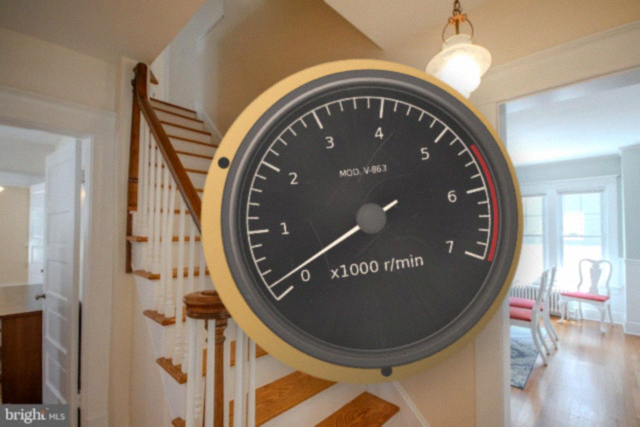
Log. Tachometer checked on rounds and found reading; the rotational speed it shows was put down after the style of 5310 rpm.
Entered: 200 rpm
